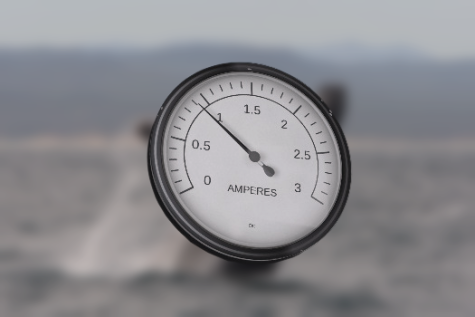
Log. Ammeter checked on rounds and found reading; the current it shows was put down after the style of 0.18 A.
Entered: 0.9 A
